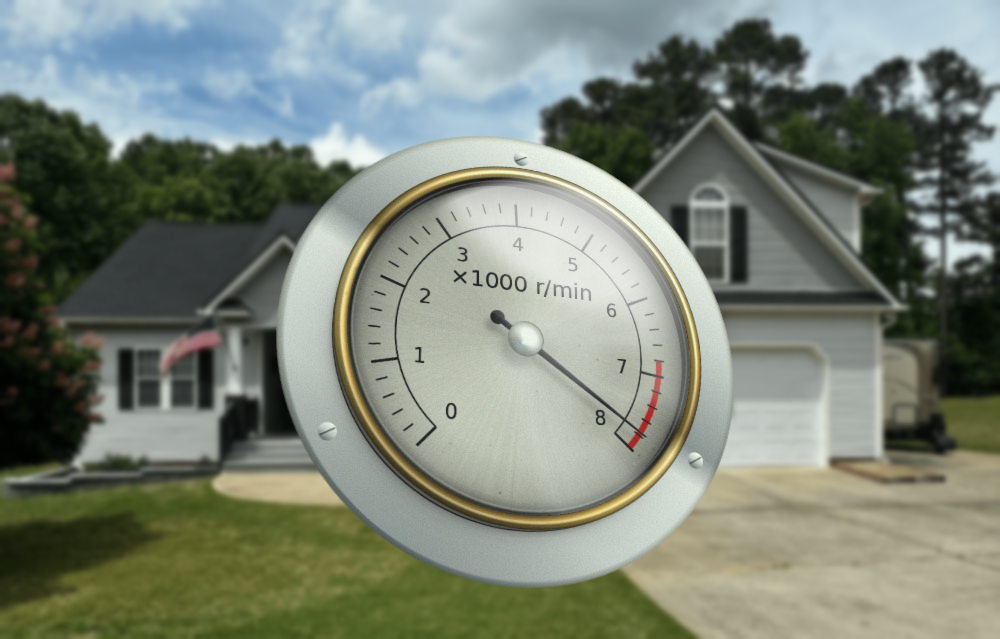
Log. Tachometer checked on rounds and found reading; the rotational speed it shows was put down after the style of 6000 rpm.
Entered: 7800 rpm
